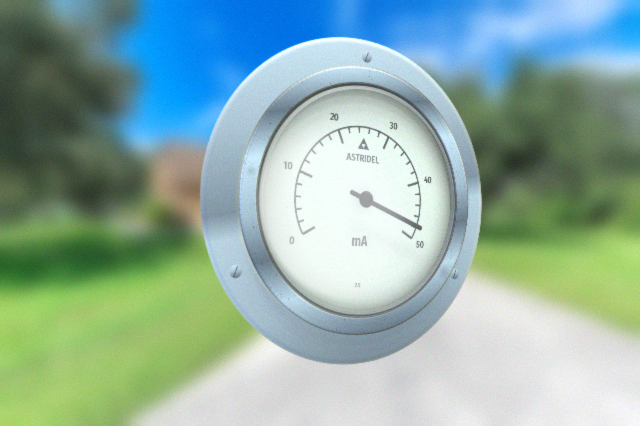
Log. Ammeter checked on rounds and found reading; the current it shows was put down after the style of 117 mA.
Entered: 48 mA
